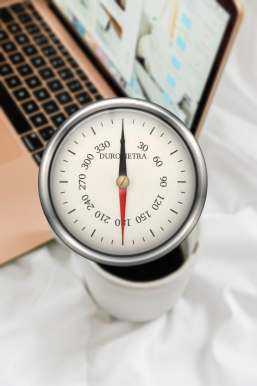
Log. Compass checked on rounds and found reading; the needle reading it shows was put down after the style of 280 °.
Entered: 180 °
